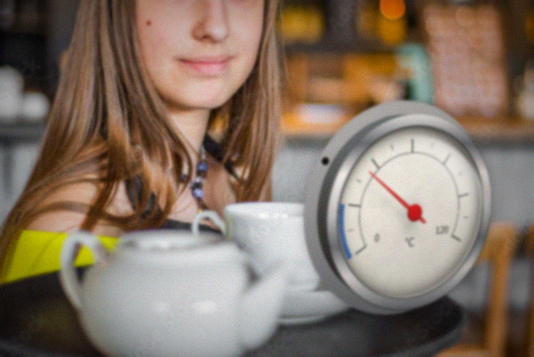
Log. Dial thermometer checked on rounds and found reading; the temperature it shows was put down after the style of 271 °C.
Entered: 35 °C
